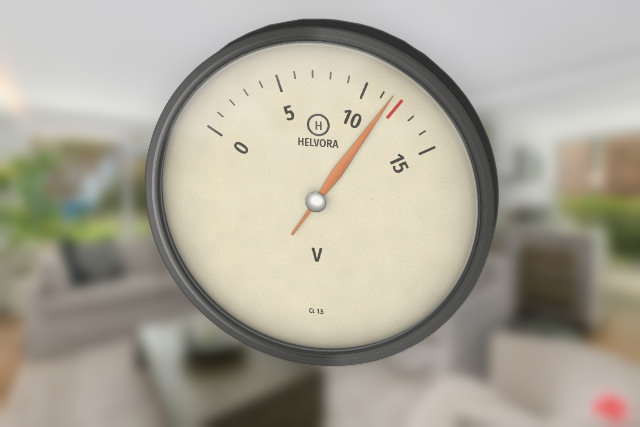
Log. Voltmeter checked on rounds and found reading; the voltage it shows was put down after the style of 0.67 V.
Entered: 11.5 V
